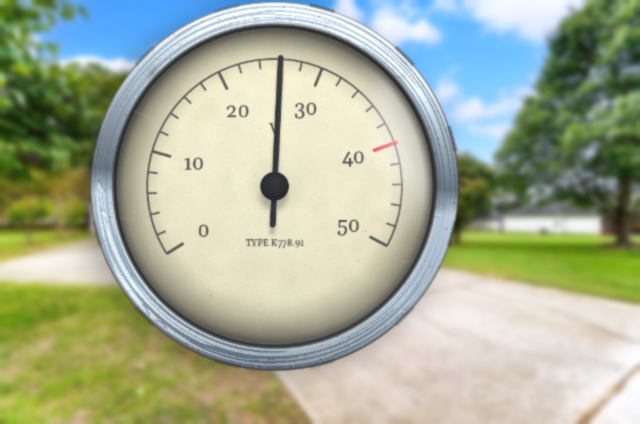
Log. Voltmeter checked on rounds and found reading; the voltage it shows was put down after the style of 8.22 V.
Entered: 26 V
